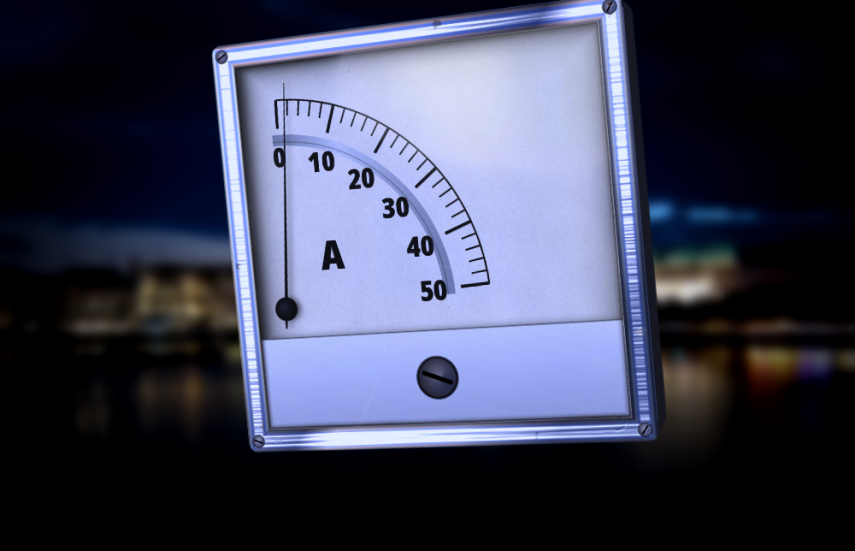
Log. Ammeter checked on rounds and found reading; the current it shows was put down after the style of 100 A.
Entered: 2 A
